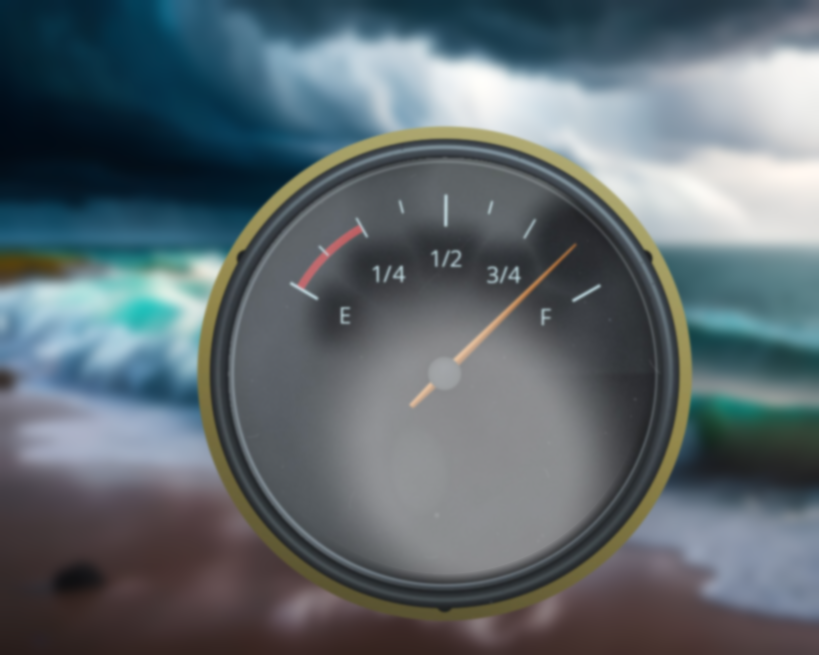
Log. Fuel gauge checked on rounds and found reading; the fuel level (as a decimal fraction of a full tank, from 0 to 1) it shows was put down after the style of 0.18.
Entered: 0.875
